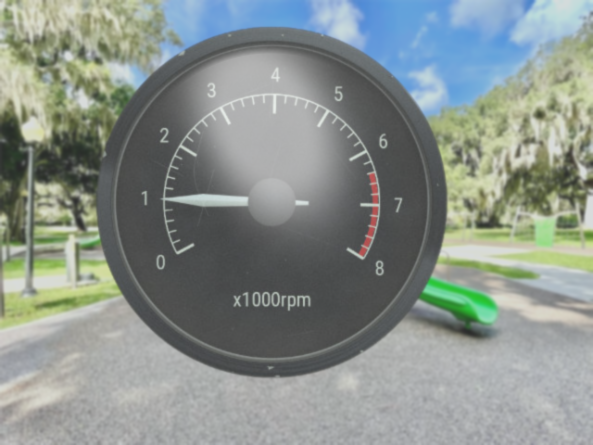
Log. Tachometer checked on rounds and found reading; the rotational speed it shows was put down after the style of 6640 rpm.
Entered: 1000 rpm
